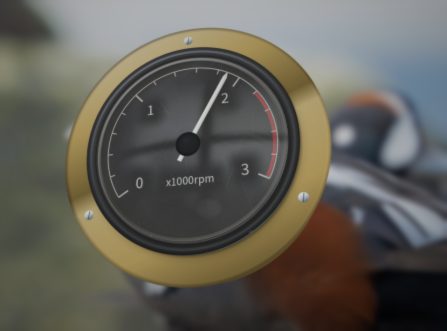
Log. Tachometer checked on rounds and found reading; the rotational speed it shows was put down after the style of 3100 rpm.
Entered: 1900 rpm
